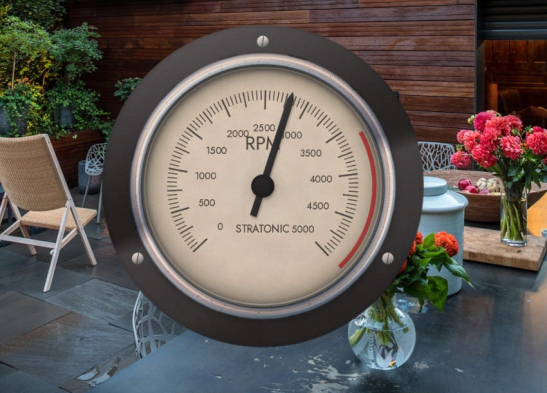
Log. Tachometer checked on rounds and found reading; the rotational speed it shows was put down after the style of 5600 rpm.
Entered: 2800 rpm
